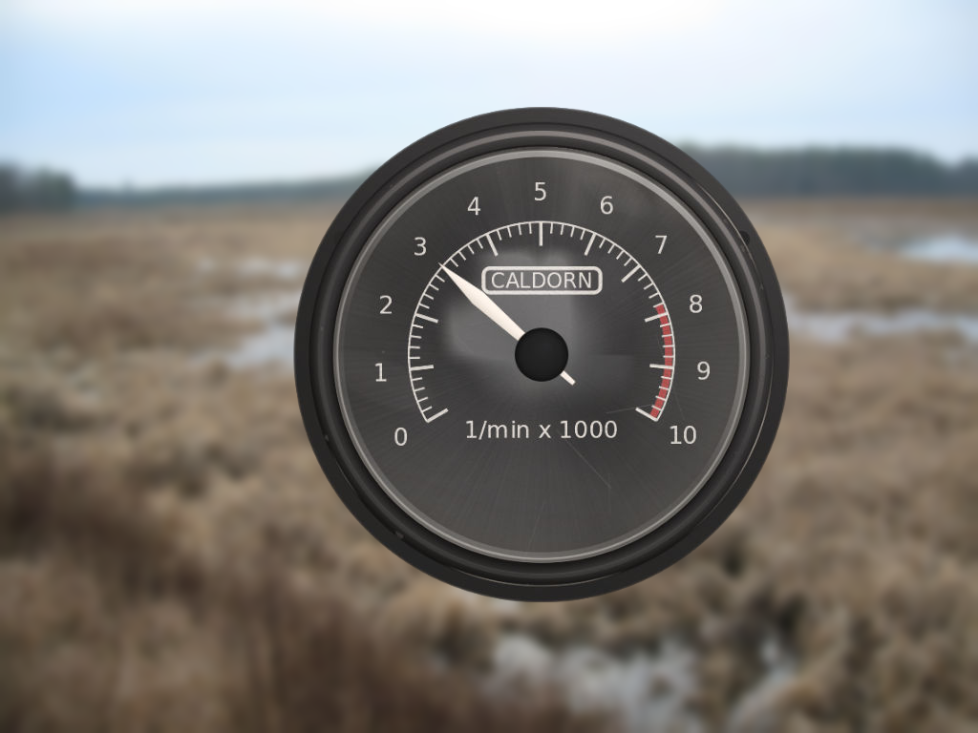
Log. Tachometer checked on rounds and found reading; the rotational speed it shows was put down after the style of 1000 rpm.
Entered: 3000 rpm
